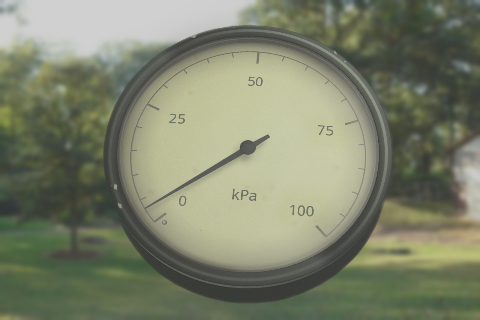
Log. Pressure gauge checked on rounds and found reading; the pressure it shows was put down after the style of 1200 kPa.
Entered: 2.5 kPa
